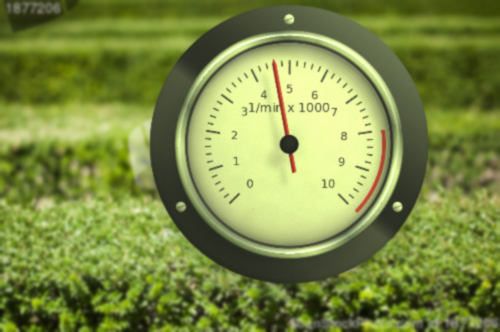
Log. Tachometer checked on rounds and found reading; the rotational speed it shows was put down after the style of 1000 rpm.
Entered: 4600 rpm
